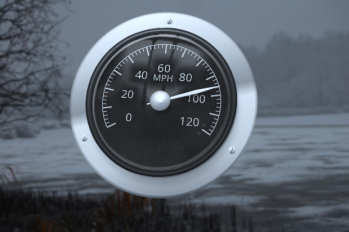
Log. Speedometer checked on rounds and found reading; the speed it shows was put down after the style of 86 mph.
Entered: 96 mph
